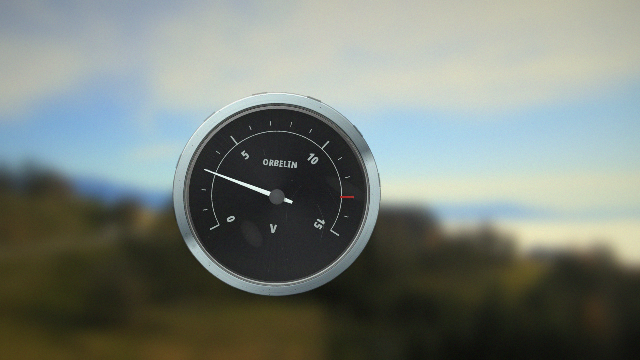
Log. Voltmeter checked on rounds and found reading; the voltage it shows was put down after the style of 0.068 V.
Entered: 3 V
